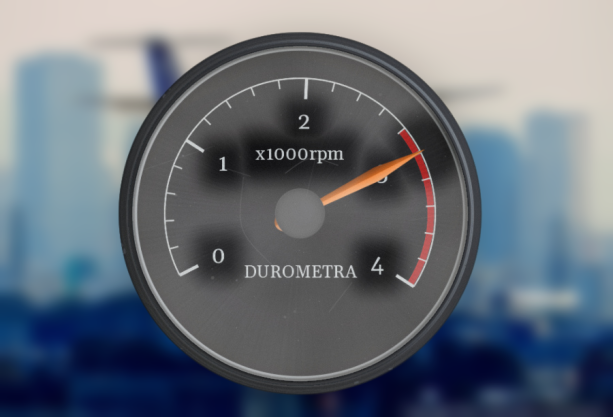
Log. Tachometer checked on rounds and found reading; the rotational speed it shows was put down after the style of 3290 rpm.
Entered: 3000 rpm
